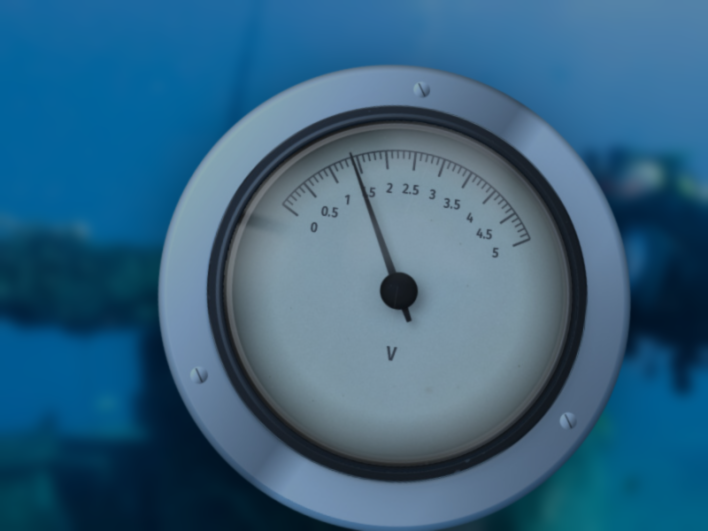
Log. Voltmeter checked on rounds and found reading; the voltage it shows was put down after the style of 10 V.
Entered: 1.4 V
